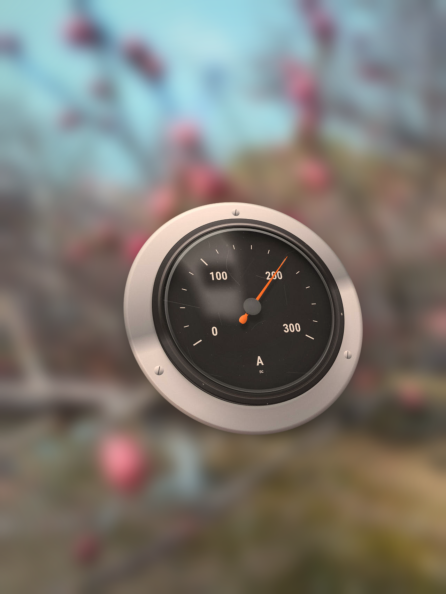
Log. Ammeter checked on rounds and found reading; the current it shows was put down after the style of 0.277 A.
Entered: 200 A
